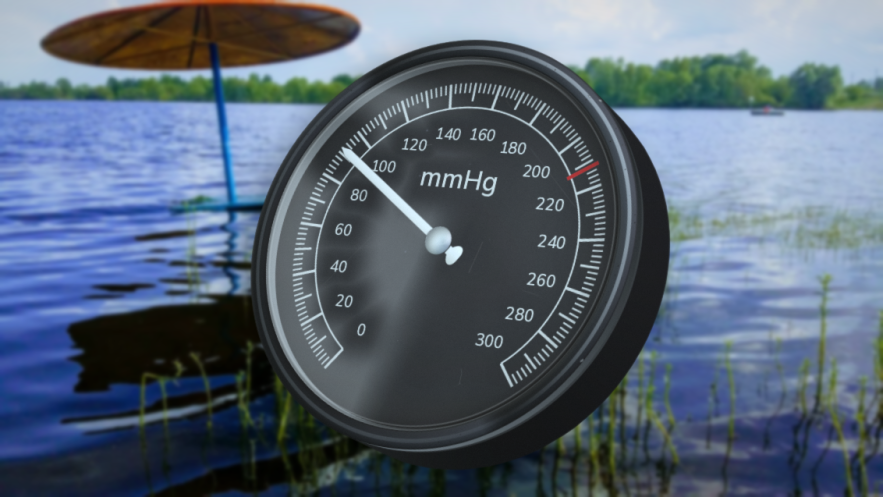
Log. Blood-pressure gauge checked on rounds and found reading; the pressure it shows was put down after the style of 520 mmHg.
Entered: 92 mmHg
